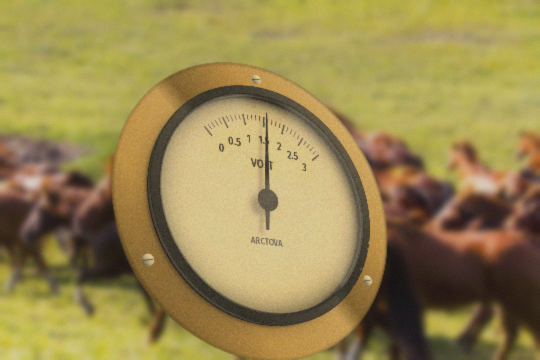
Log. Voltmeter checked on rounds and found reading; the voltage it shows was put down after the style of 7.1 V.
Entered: 1.5 V
